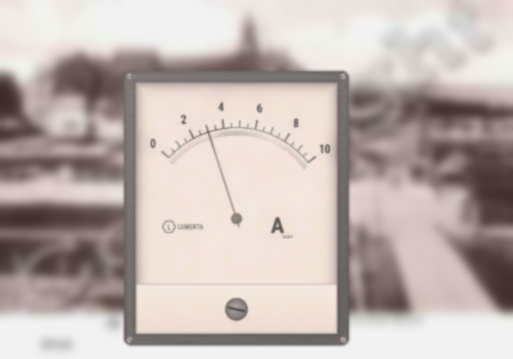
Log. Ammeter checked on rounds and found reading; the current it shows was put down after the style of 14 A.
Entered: 3 A
